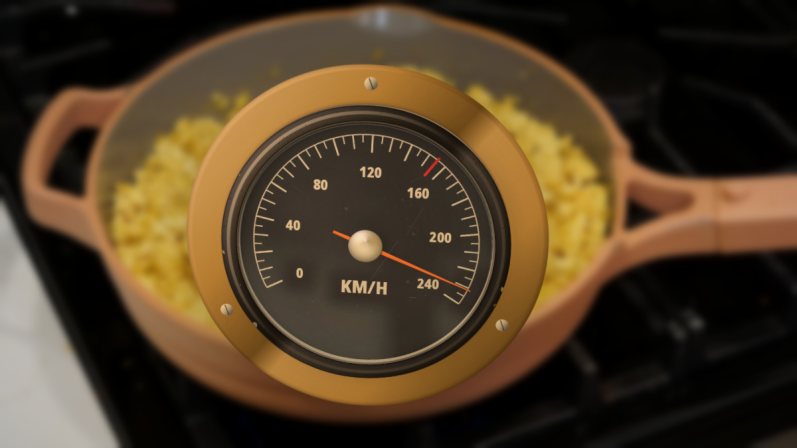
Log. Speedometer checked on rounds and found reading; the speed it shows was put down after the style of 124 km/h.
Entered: 230 km/h
